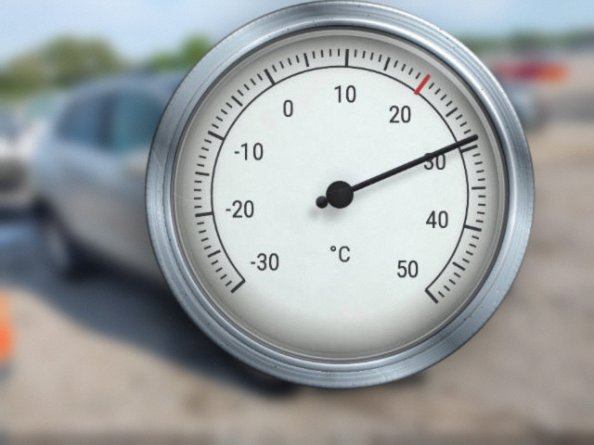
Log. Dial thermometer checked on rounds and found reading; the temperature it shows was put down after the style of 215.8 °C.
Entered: 29 °C
